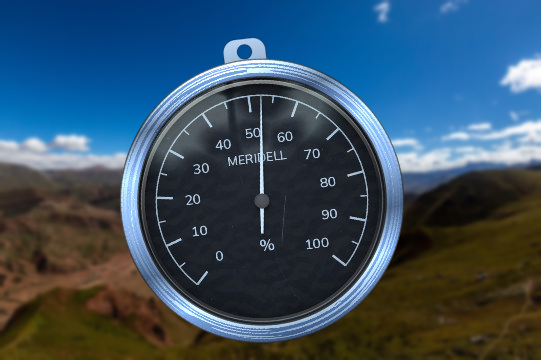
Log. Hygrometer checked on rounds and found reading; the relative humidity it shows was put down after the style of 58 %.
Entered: 52.5 %
